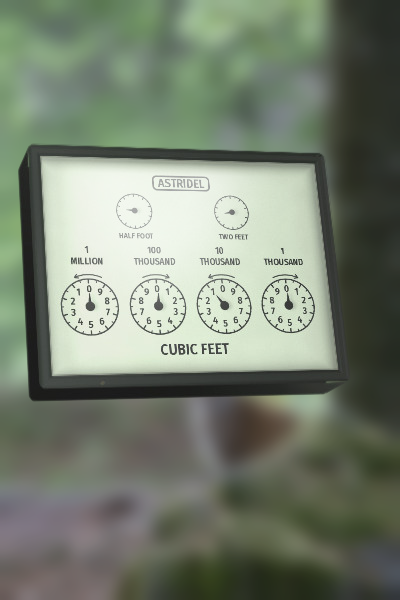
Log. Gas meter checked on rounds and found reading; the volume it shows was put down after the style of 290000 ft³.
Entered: 1000 ft³
